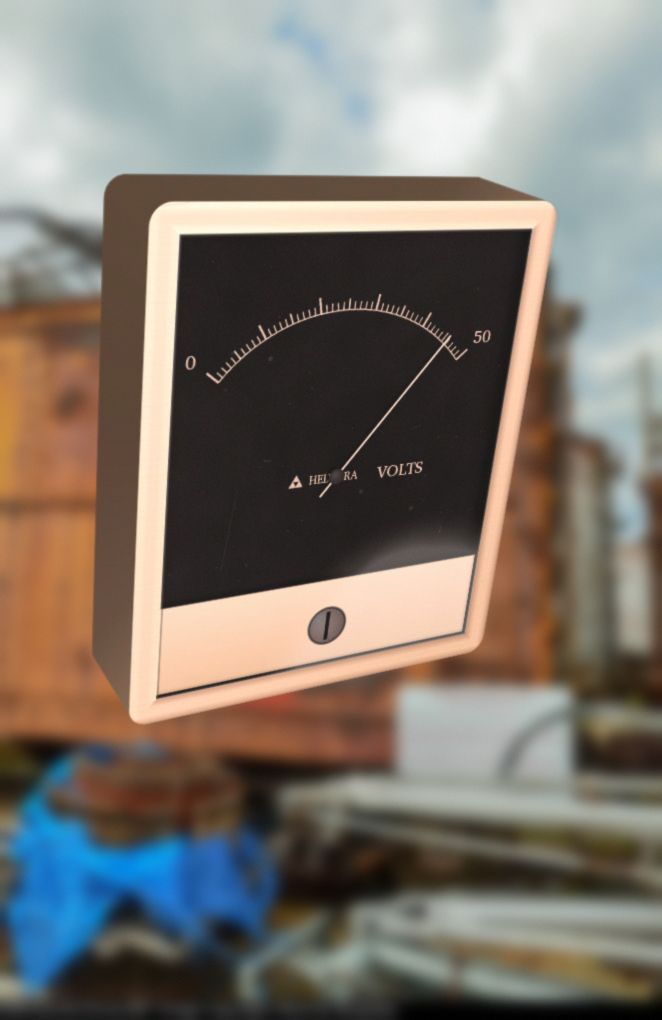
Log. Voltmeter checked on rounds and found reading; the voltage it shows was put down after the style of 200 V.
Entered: 45 V
